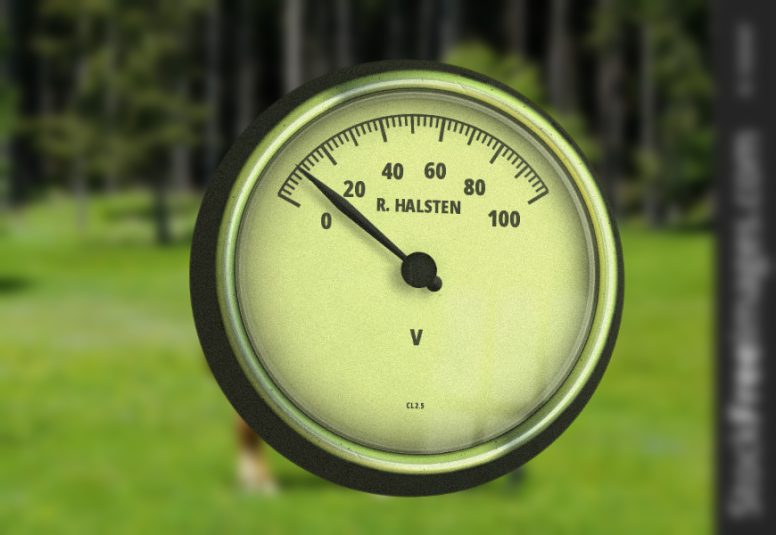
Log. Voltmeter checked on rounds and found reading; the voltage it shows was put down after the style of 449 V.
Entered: 10 V
